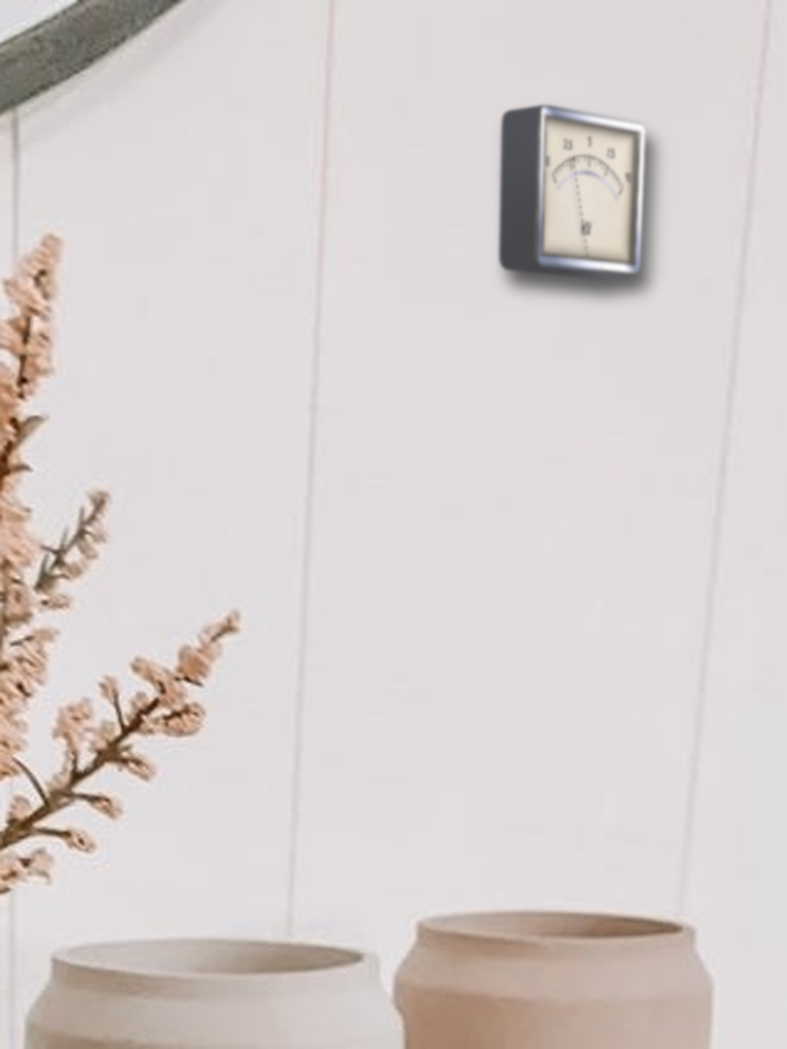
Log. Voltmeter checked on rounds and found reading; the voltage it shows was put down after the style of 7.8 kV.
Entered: 2.5 kV
